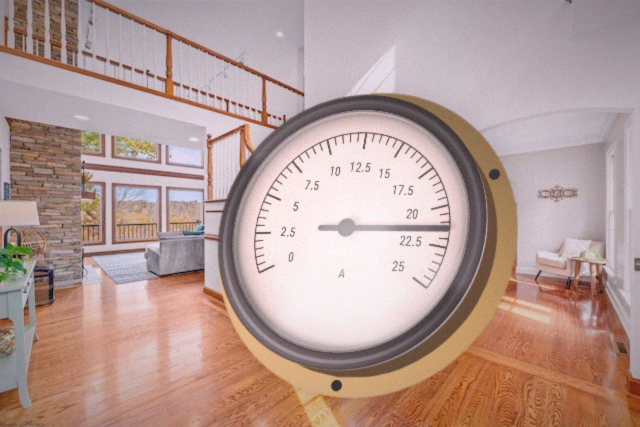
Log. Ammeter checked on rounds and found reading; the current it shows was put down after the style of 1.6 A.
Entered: 21.5 A
